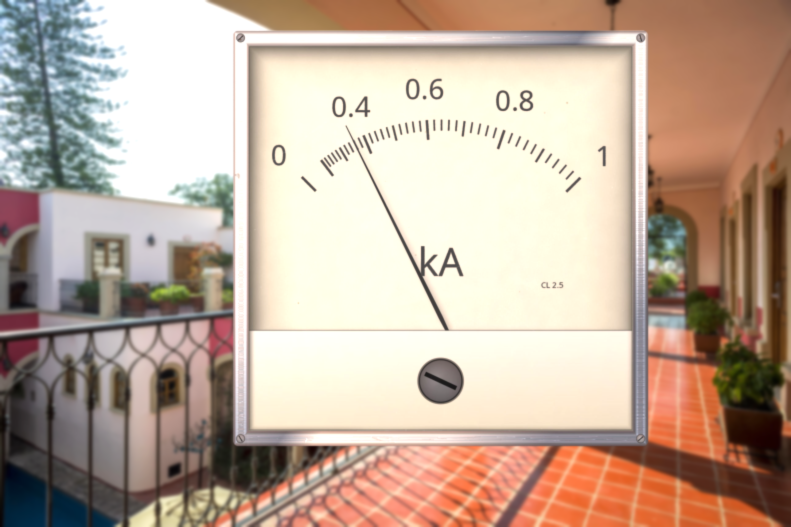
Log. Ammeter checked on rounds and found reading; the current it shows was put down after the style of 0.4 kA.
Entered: 0.36 kA
